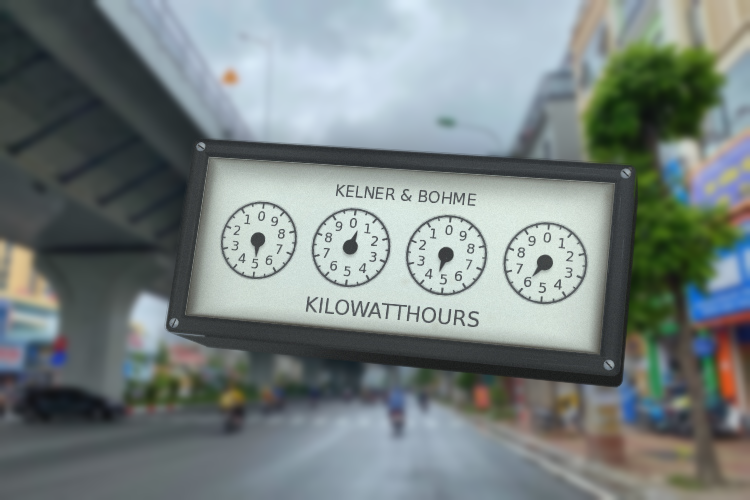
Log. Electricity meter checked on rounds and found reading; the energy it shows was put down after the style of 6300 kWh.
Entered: 5046 kWh
